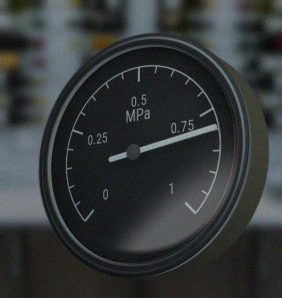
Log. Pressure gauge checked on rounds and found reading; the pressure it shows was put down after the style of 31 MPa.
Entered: 0.8 MPa
